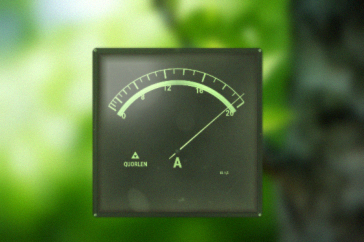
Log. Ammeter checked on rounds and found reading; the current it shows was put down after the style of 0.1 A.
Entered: 19.5 A
